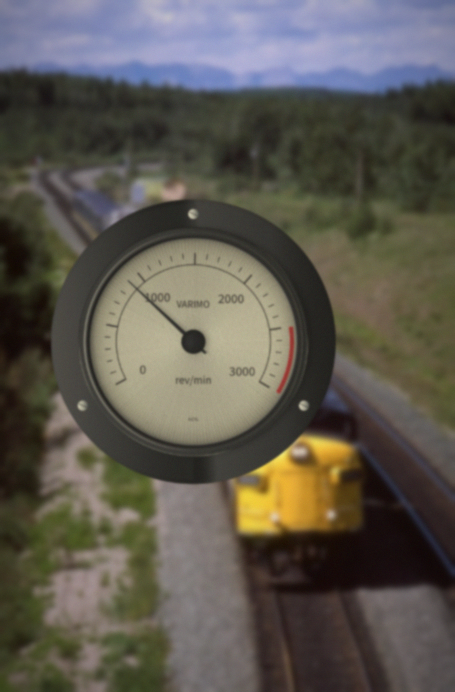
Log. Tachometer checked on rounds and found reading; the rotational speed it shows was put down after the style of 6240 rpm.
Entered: 900 rpm
